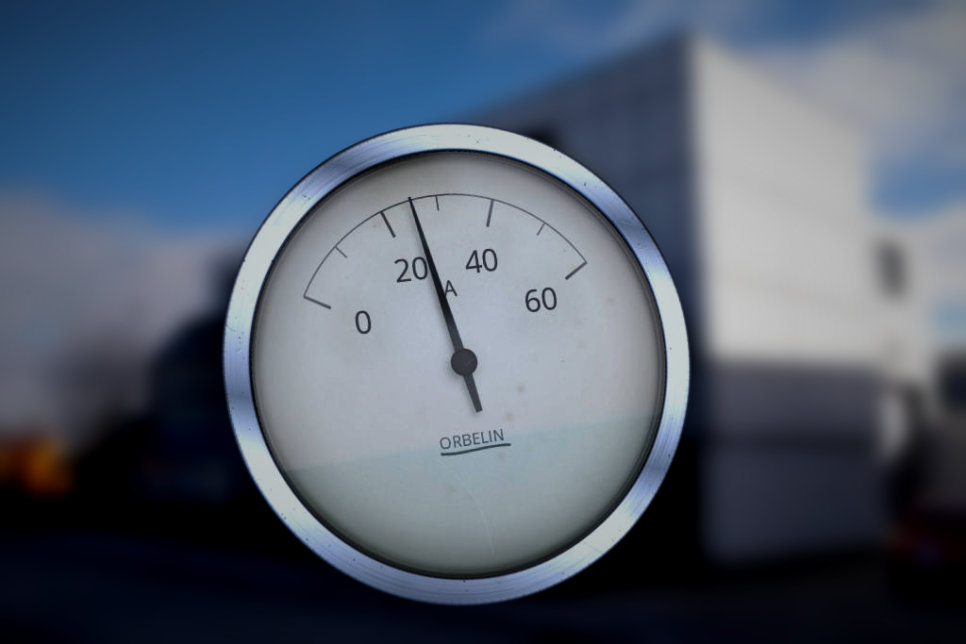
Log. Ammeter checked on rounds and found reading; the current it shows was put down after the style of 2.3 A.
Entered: 25 A
